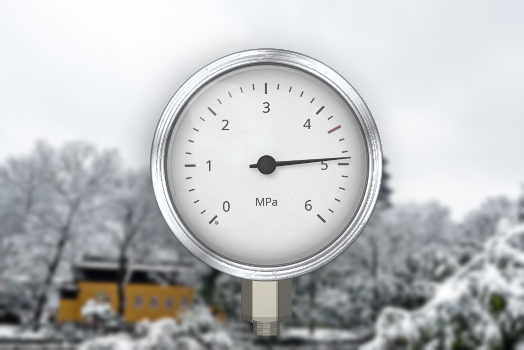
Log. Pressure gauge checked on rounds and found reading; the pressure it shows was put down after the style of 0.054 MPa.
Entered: 4.9 MPa
